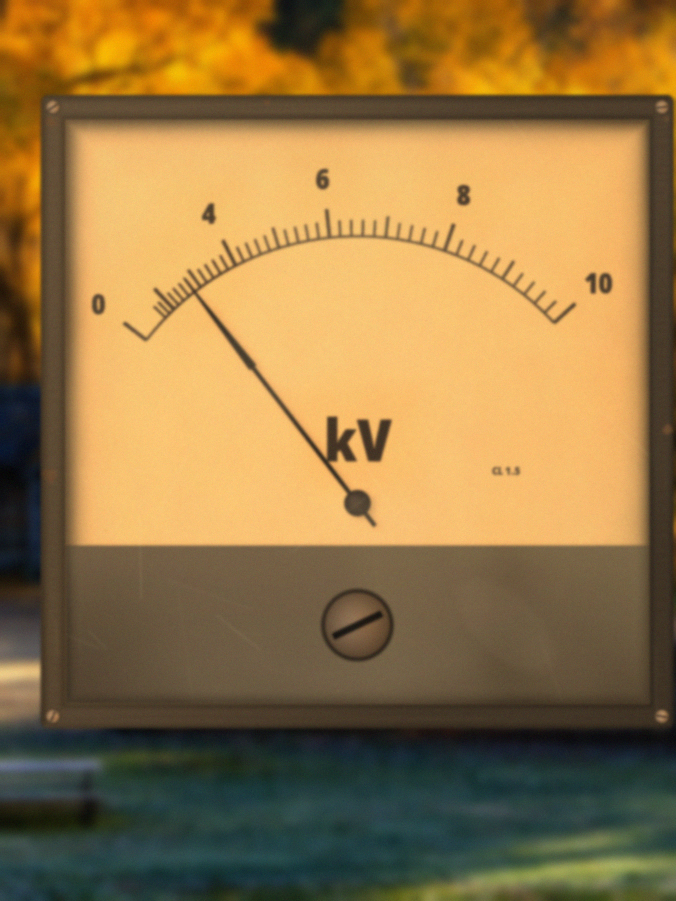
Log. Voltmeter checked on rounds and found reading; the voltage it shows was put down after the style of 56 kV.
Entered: 2.8 kV
